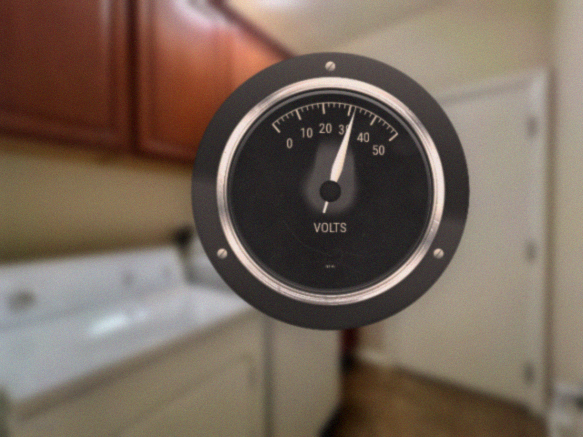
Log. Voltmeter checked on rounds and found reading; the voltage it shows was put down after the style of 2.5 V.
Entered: 32 V
